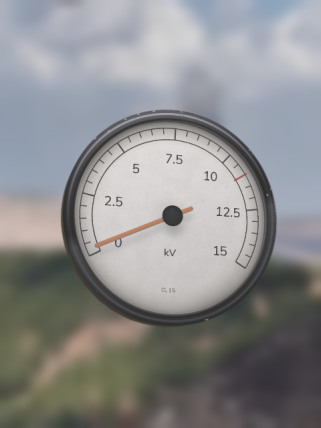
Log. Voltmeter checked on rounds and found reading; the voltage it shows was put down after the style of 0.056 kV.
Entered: 0.25 kV
